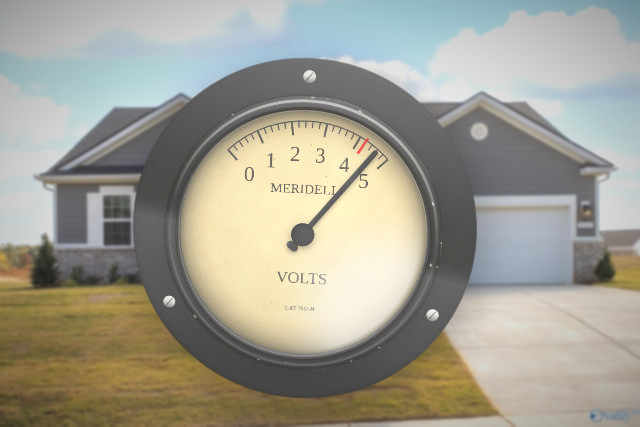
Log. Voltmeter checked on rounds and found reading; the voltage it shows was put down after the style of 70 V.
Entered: 4.6 V
